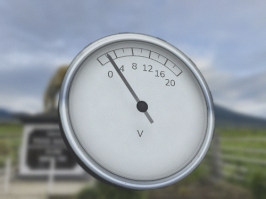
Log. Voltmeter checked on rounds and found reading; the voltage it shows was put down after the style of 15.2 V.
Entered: 2 V
